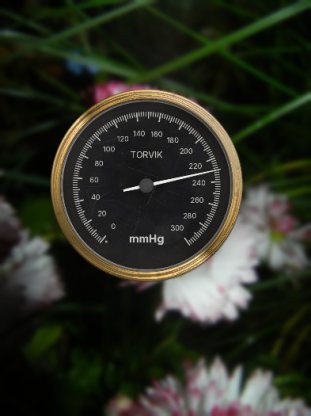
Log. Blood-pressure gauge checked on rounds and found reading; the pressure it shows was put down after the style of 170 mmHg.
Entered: 230 mmHg
